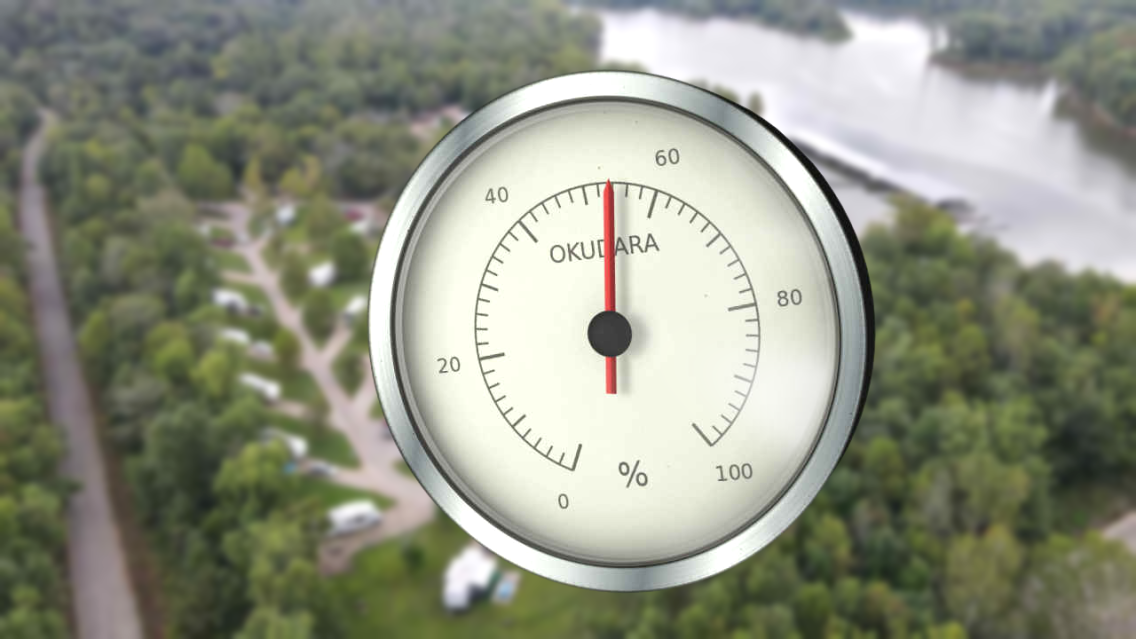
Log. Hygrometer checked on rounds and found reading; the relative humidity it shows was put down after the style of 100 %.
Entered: 54 %
